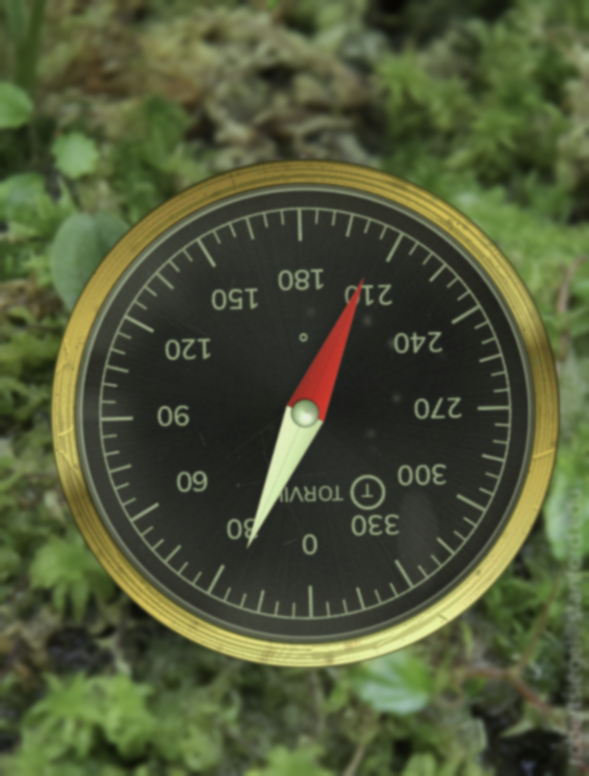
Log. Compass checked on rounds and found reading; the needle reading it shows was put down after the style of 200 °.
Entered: 205 °
